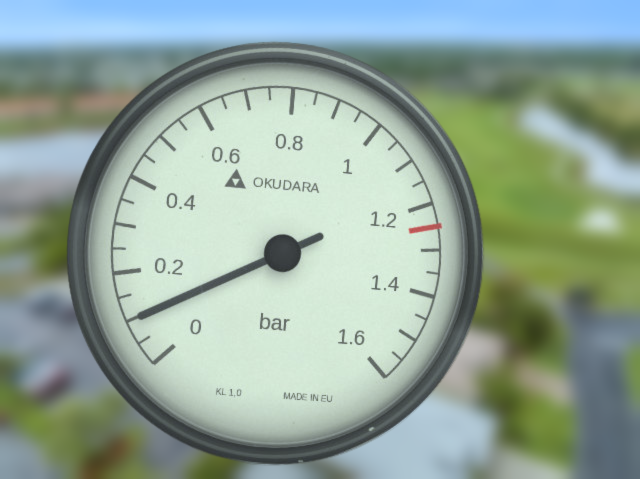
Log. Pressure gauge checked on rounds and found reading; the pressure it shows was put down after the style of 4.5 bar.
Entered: 0.1 bar
